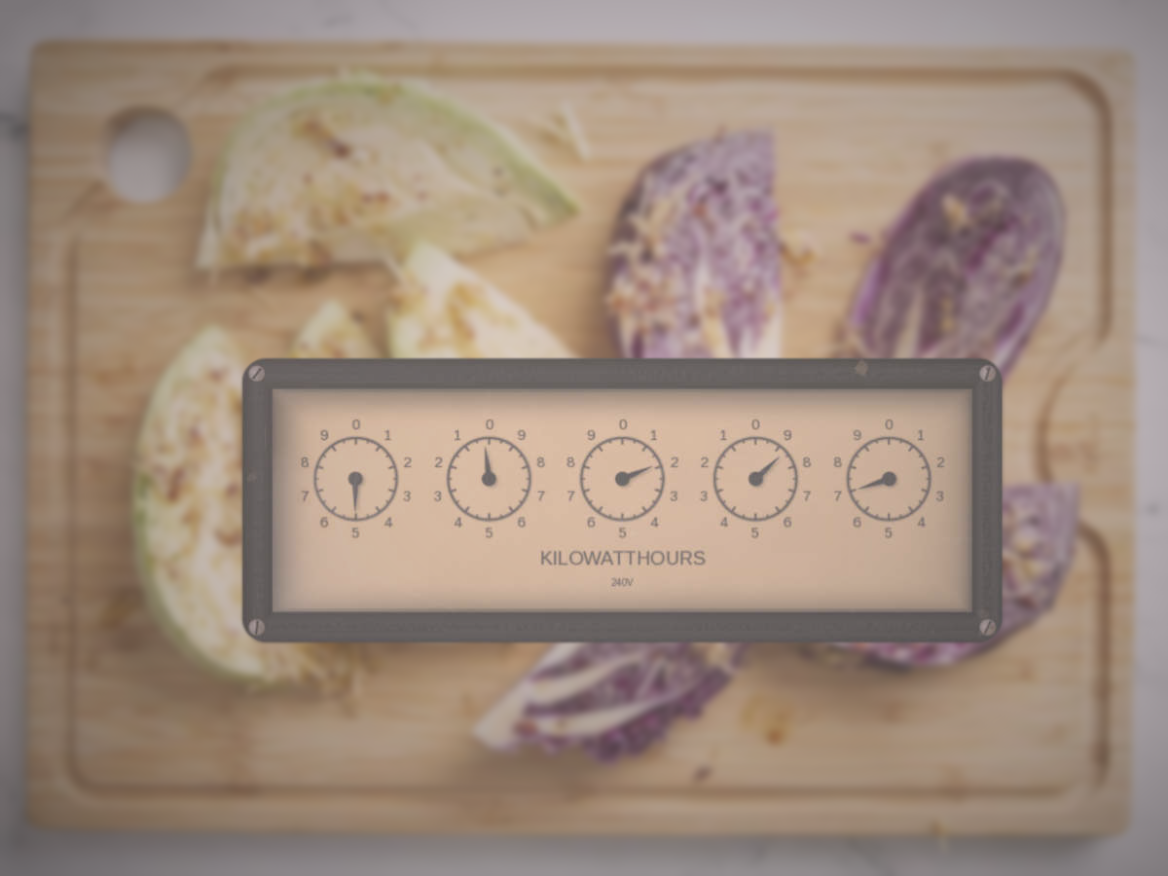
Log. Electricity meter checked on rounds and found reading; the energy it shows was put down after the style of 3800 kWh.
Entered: 50187 kWh
